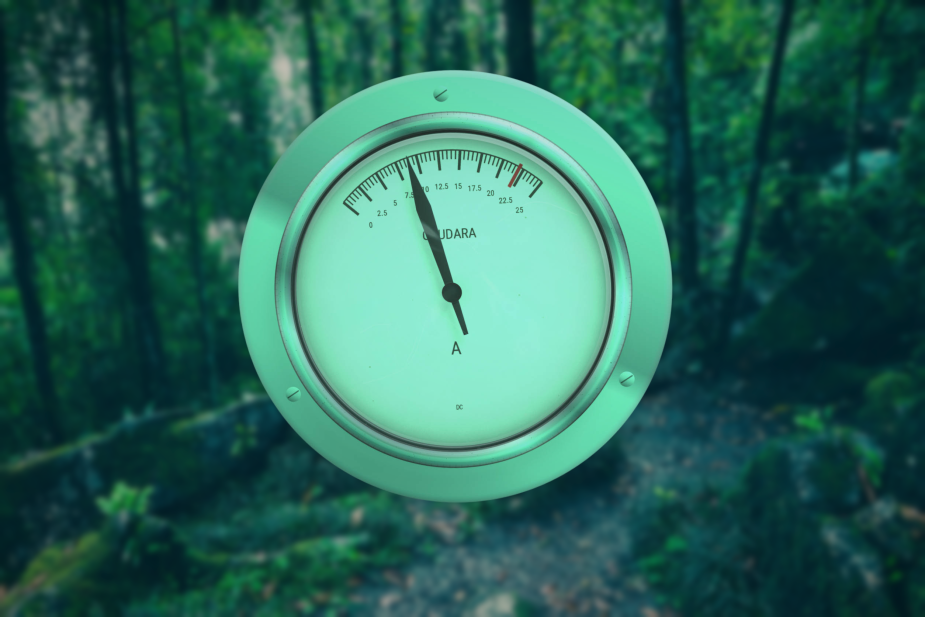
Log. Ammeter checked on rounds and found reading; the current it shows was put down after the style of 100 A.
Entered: 9 A
